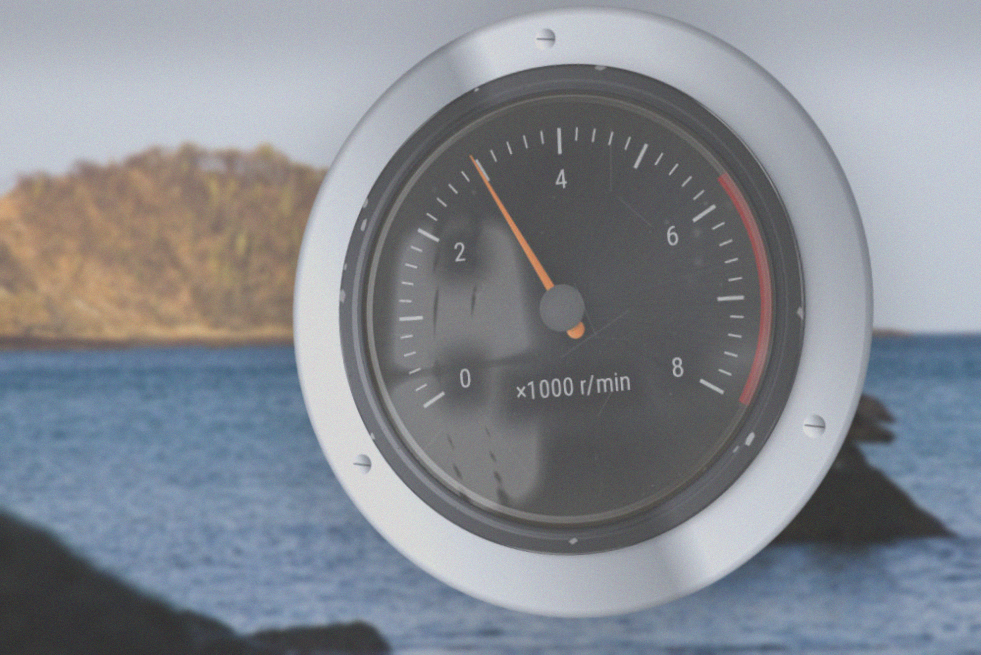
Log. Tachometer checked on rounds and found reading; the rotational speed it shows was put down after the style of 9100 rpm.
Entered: 3000 rpm
